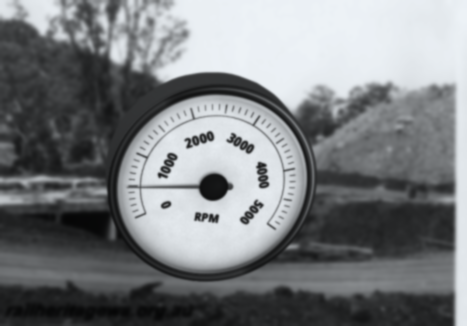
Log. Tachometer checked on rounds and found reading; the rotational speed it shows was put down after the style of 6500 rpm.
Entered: 500 rpm
